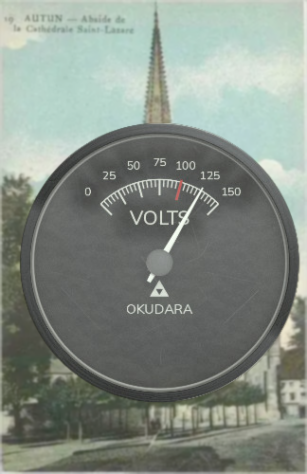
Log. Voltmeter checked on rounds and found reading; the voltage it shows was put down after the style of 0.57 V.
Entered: 125 V
